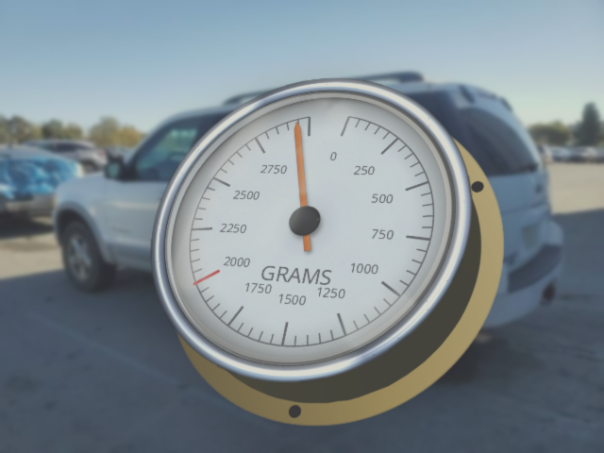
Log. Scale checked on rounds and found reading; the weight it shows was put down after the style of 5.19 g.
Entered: 2950 g
